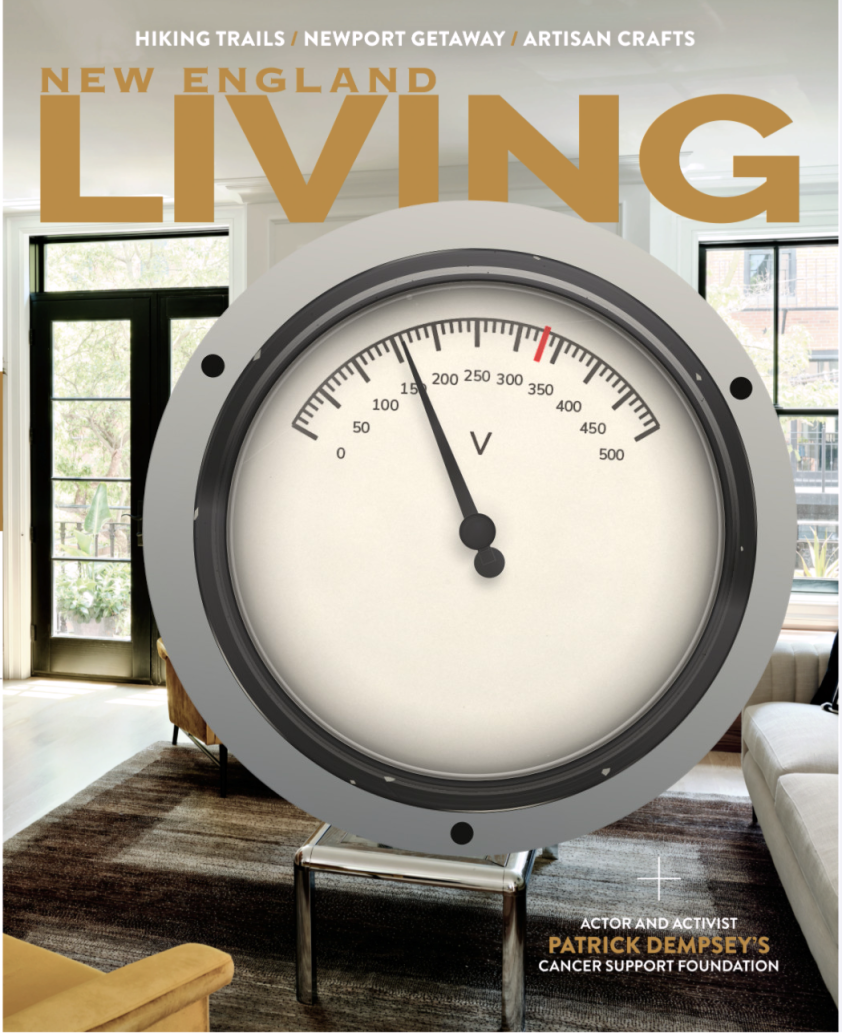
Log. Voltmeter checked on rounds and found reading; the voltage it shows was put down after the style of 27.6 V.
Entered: 160 V
